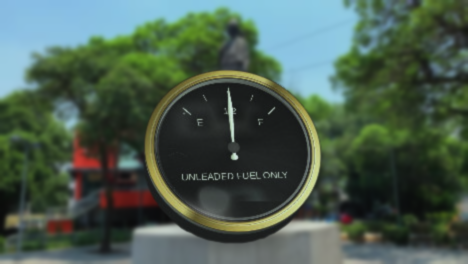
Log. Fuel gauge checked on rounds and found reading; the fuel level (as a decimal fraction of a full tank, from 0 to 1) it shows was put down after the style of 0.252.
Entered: 0.5
